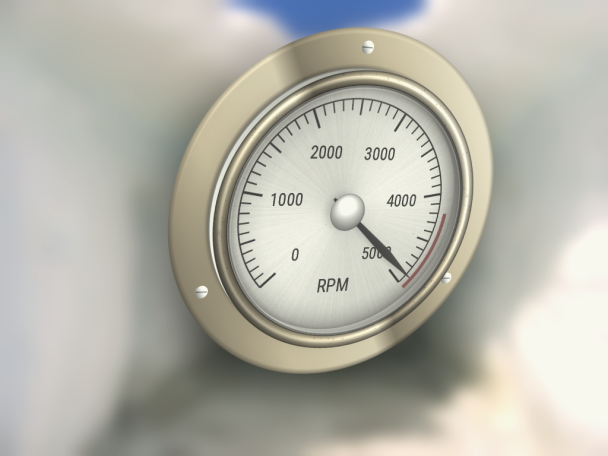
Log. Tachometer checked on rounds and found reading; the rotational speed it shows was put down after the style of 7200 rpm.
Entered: 4900 rpm
